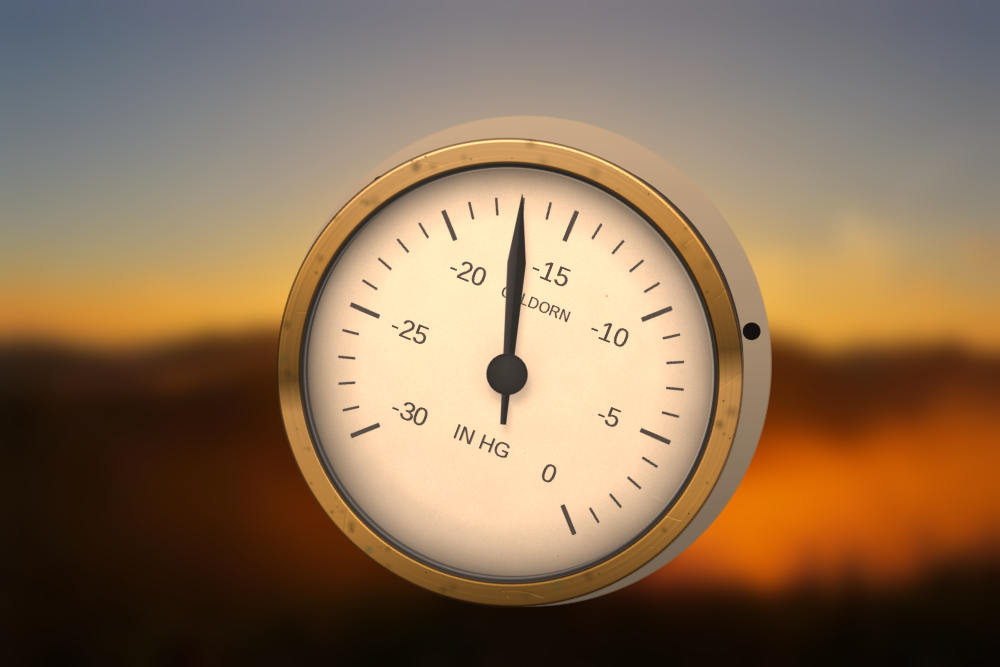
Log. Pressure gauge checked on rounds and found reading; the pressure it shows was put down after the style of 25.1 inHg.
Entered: -17 inHg
